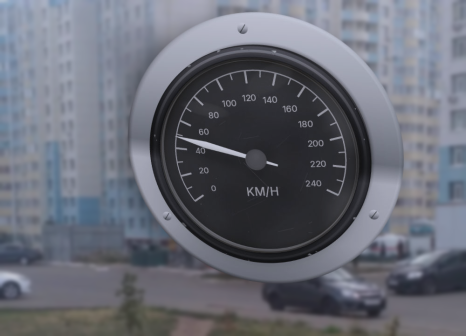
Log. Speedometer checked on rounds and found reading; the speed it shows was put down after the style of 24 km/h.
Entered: 50 km/h
